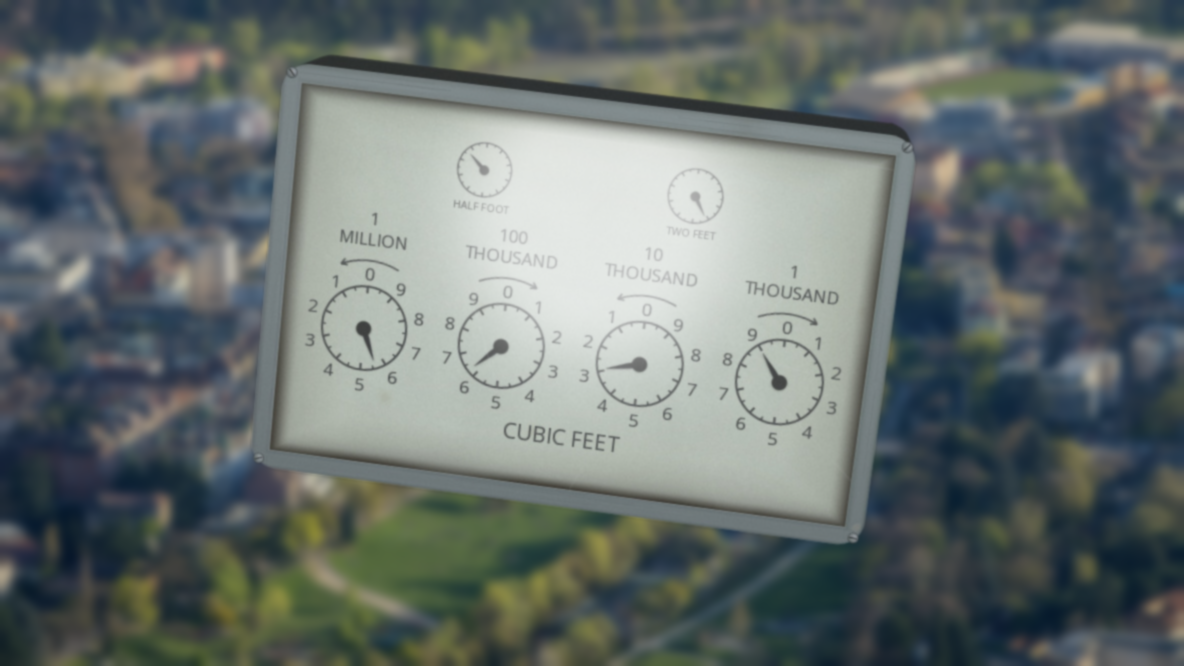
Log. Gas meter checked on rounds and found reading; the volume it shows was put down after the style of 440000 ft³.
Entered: 562900 ft³
